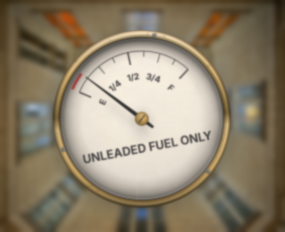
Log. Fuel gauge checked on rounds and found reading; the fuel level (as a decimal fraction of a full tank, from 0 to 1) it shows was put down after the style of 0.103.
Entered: 0.125
